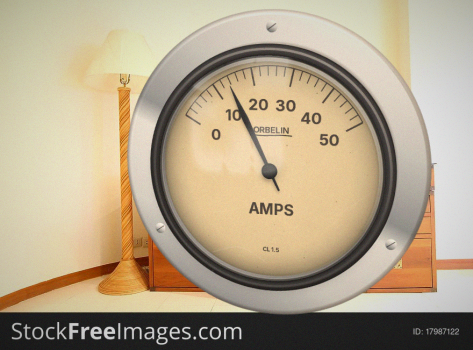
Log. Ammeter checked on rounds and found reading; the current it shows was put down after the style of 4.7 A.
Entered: 14 A
